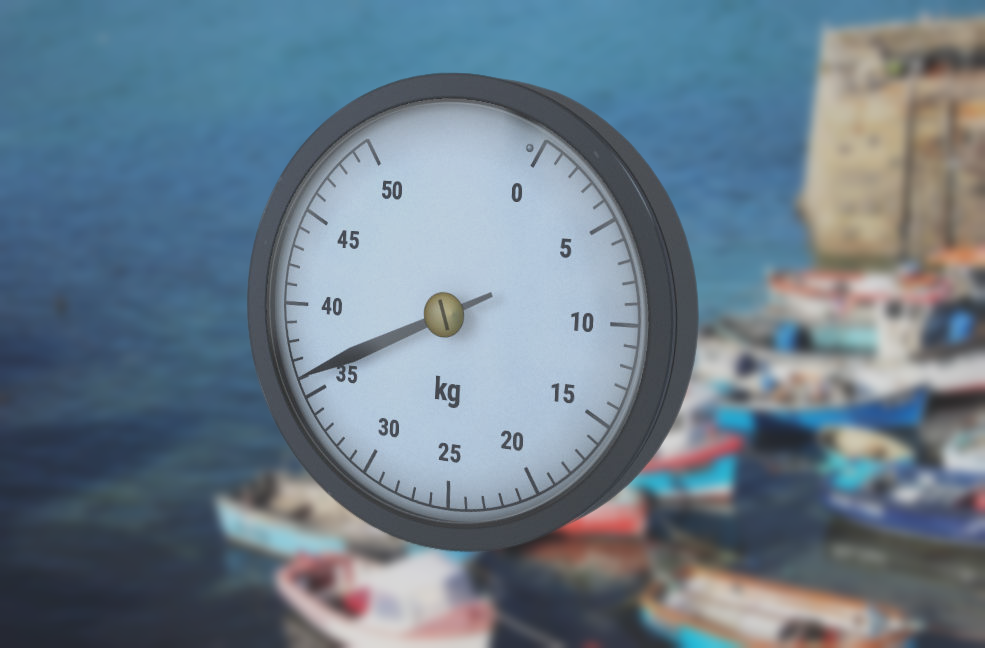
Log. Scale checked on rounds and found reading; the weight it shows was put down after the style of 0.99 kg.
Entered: 36 kg
